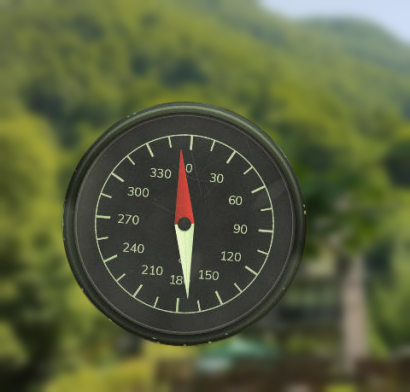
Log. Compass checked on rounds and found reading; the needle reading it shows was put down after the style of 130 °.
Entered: 352.5 °
